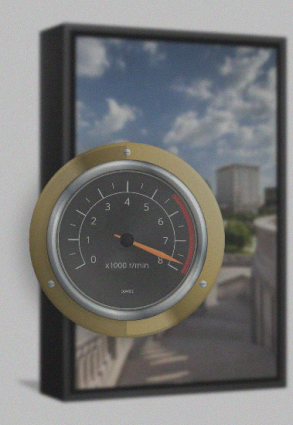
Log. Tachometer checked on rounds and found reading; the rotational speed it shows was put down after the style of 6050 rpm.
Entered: 7750 rpm
